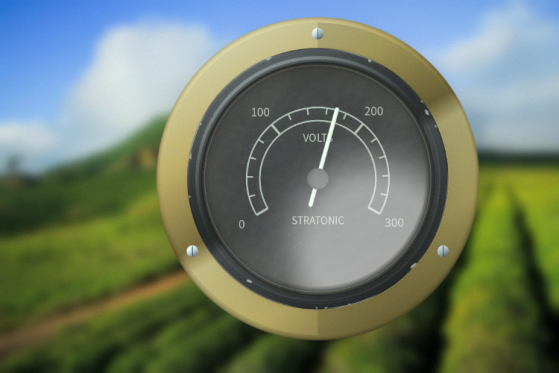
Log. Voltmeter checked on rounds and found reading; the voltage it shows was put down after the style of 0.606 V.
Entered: 170 V
